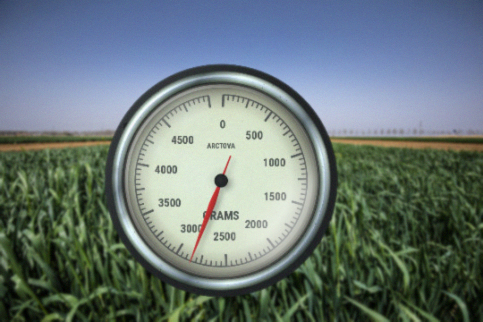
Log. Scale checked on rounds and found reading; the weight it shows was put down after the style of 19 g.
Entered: 2850 g
